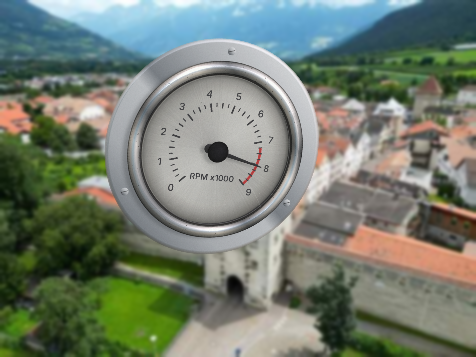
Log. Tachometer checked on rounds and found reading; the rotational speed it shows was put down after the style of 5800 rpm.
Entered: 8000 rpm
